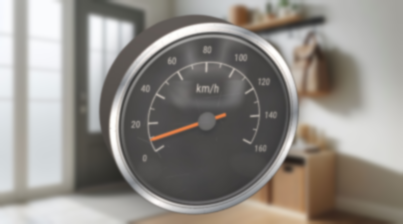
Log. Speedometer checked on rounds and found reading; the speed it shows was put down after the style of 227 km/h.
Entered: 10 km/h
